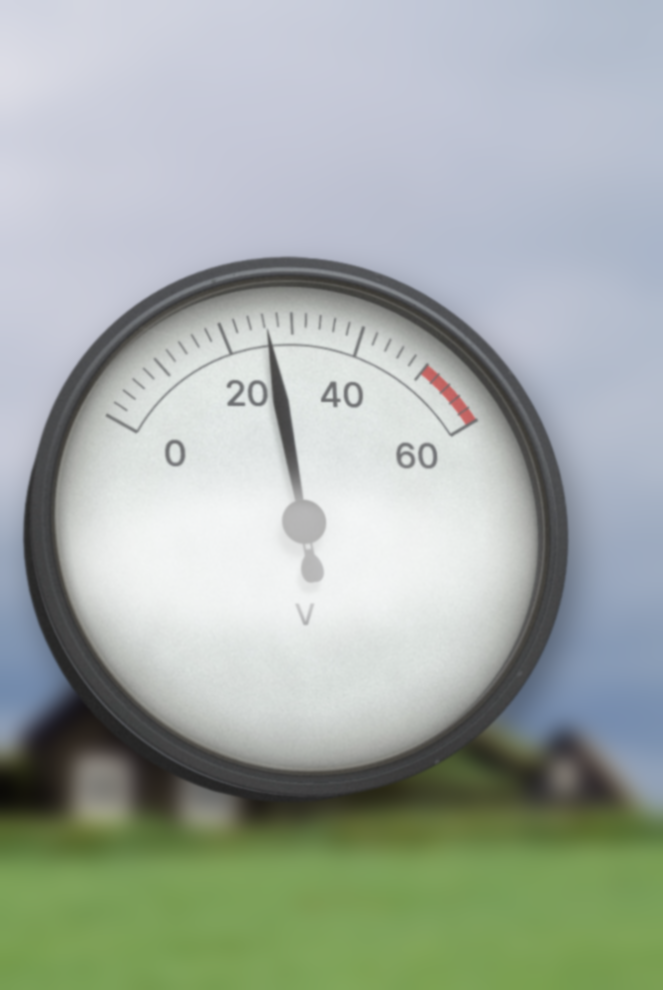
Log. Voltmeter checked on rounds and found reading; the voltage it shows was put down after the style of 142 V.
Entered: 26 V
